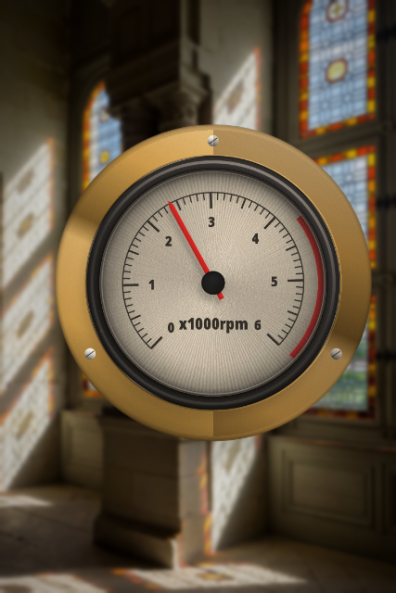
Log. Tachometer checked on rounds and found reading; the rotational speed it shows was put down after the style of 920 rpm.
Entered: 2400 rpm
